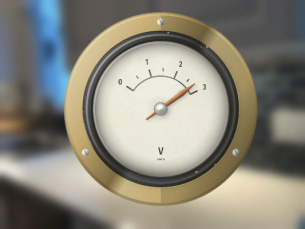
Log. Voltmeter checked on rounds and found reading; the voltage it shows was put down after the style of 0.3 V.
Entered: 2.75 V
